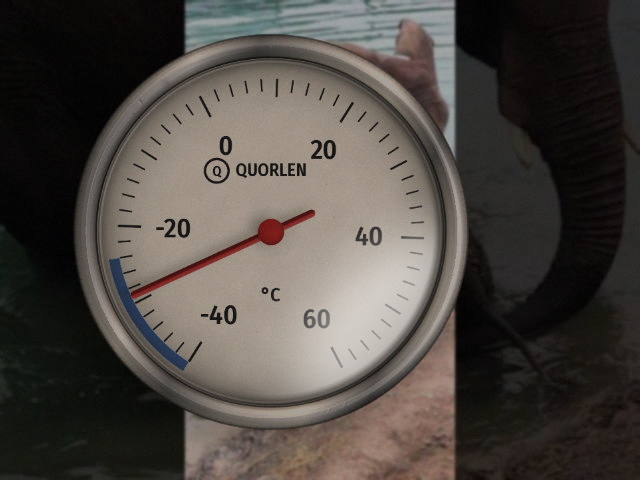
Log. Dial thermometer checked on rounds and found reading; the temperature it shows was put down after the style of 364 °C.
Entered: -29 °C
